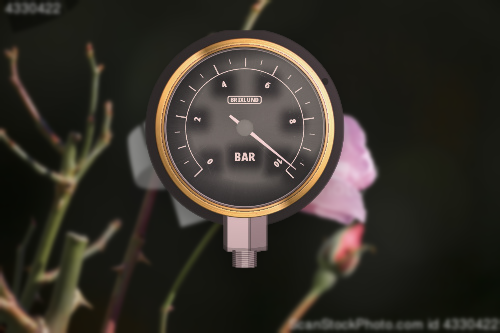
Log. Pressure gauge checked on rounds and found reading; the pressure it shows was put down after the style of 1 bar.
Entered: 9.75 bar
